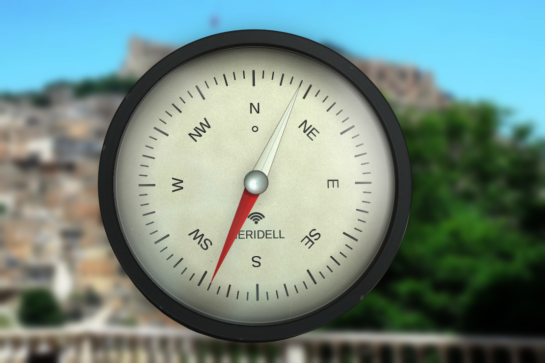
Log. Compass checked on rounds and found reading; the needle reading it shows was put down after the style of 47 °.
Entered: 205 °
